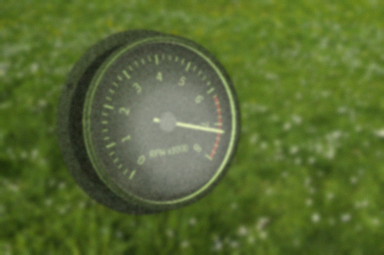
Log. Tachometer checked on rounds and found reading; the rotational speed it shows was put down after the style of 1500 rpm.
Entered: 7200 rpm
